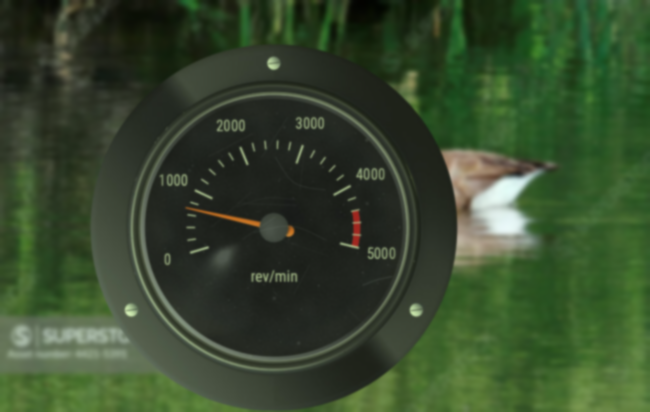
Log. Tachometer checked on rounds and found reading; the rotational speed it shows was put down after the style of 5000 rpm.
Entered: 700 rpm
